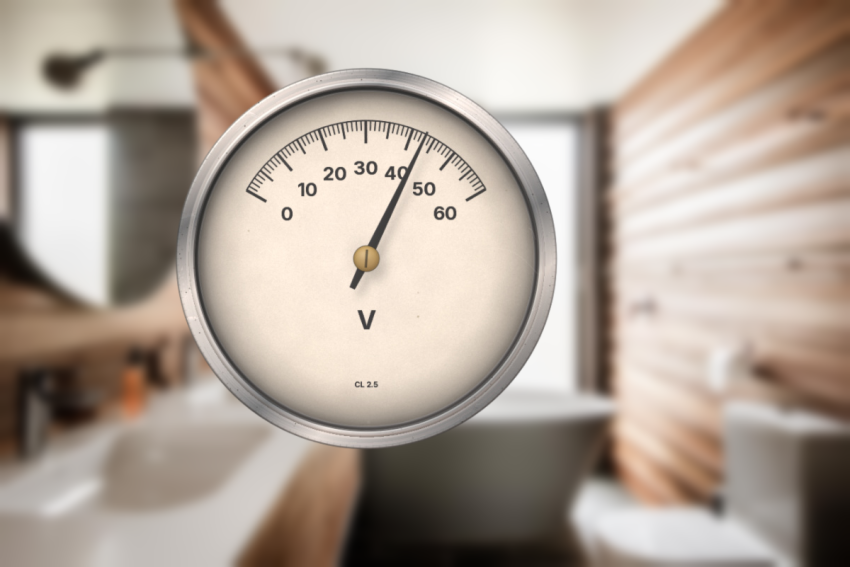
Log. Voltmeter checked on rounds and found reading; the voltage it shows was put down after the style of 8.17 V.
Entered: 43 V
